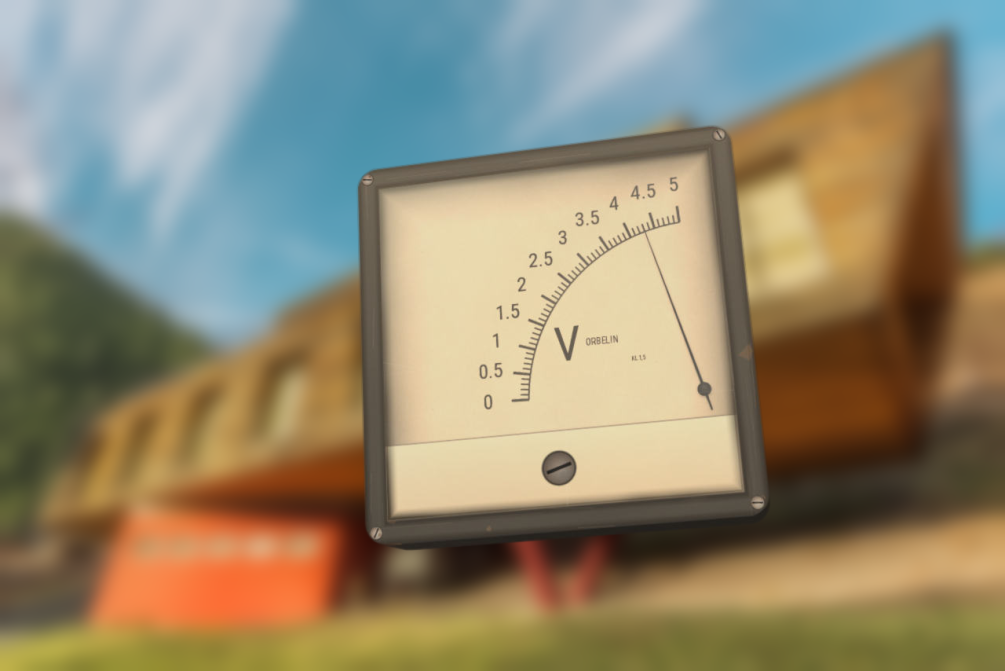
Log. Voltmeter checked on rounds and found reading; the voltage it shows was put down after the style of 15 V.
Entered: 4.3 V
